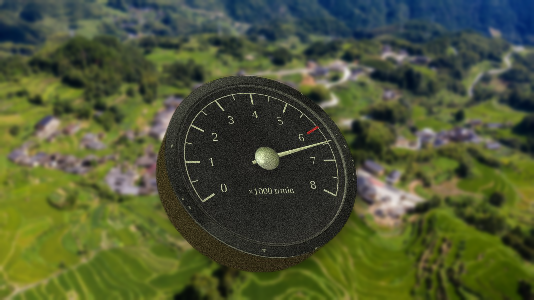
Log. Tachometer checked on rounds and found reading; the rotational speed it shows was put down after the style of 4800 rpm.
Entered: 6500 rpm
